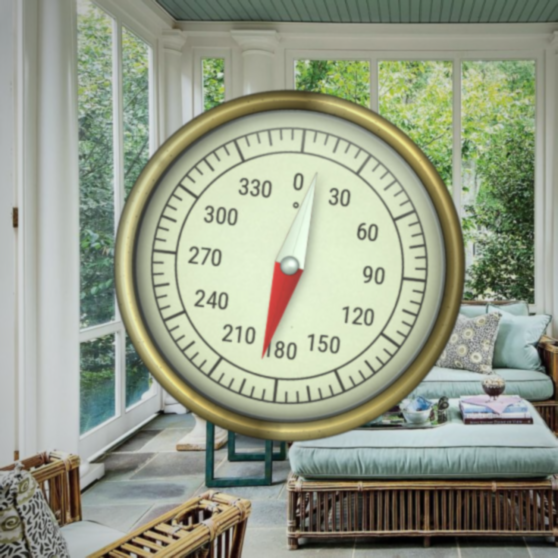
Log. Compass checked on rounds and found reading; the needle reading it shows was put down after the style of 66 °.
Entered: 190 °
